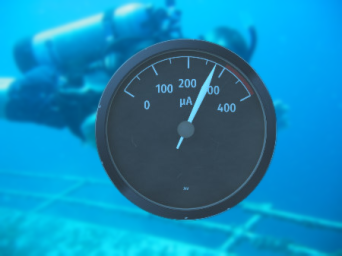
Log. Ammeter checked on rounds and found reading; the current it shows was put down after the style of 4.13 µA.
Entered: 275 µA
